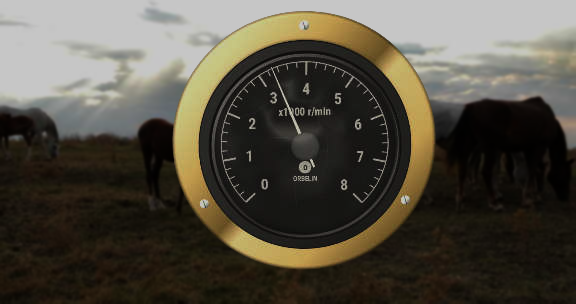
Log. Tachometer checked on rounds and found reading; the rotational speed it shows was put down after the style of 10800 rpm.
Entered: 3300 rpm
